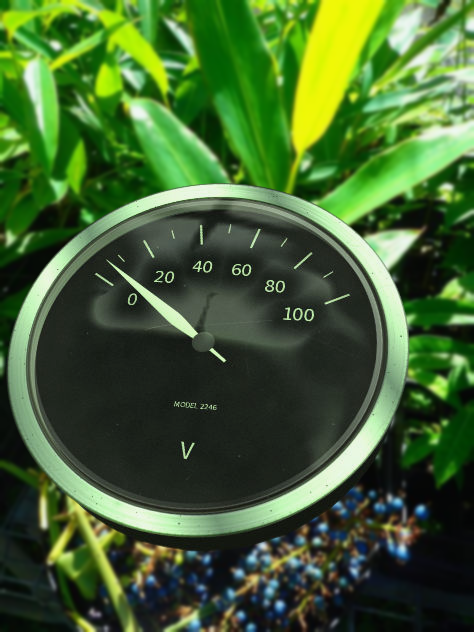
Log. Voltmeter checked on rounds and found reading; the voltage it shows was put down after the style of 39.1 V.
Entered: 5 V
